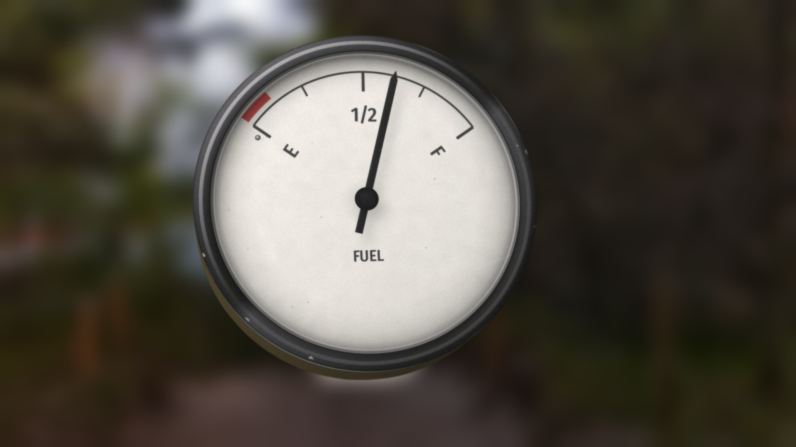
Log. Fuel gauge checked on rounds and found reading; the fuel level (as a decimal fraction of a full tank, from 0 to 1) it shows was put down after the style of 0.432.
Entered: 0.625
